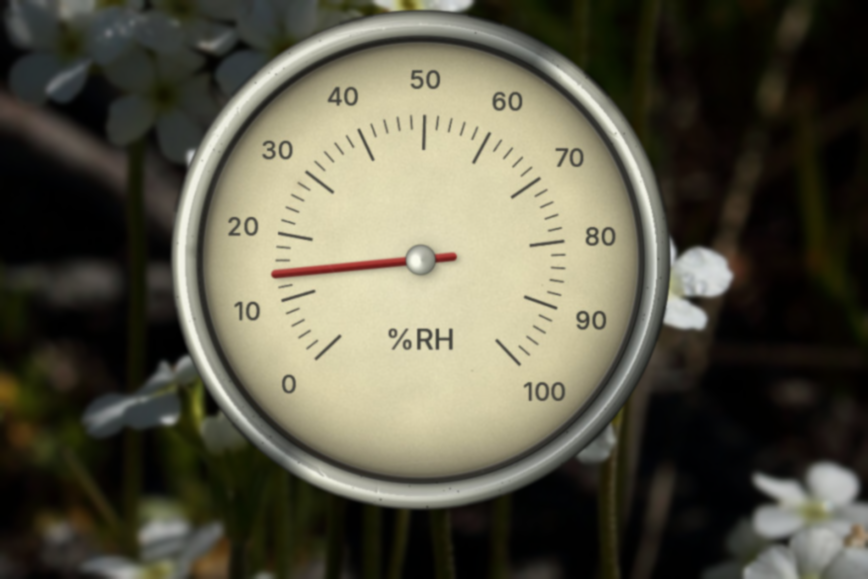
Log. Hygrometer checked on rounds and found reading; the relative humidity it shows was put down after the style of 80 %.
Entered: 14 %
